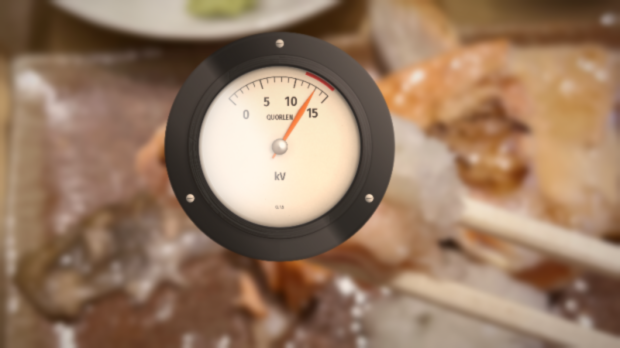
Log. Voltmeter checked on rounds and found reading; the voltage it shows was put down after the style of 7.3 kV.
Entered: 13 kV
